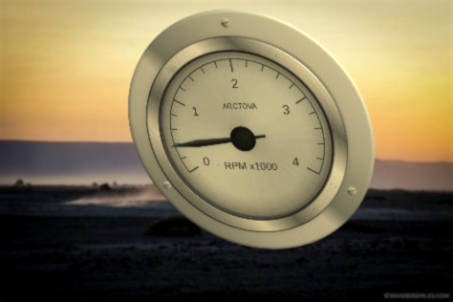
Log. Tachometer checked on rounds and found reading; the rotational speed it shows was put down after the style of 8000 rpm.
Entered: 400 rpm
